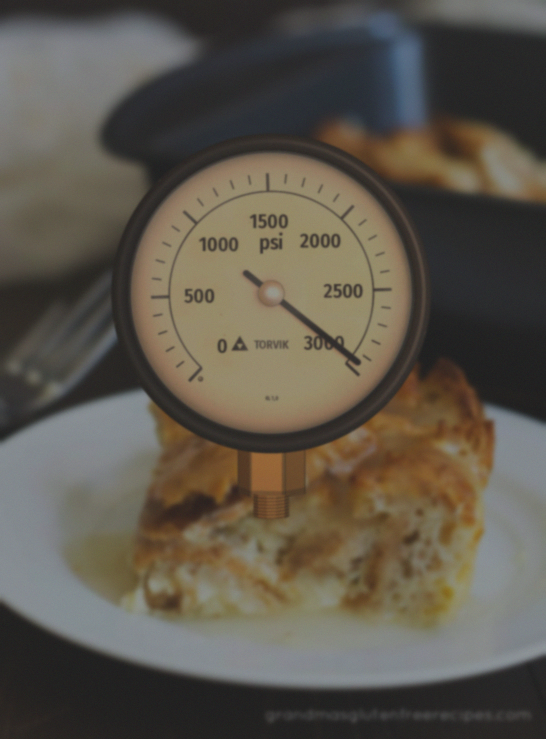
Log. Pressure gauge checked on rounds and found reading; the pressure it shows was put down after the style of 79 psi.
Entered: 2950 psi
